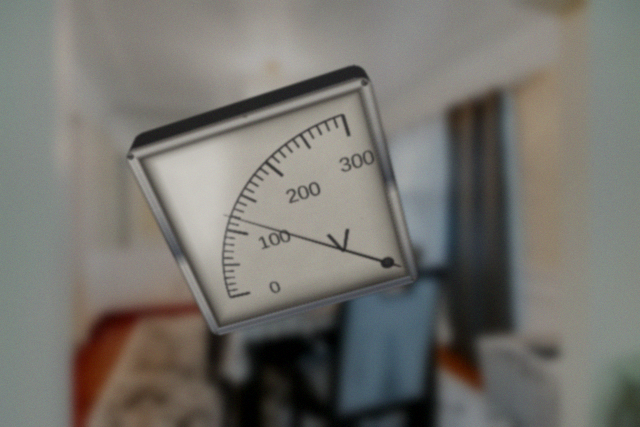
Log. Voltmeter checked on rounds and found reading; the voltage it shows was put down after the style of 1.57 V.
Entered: 120 V
